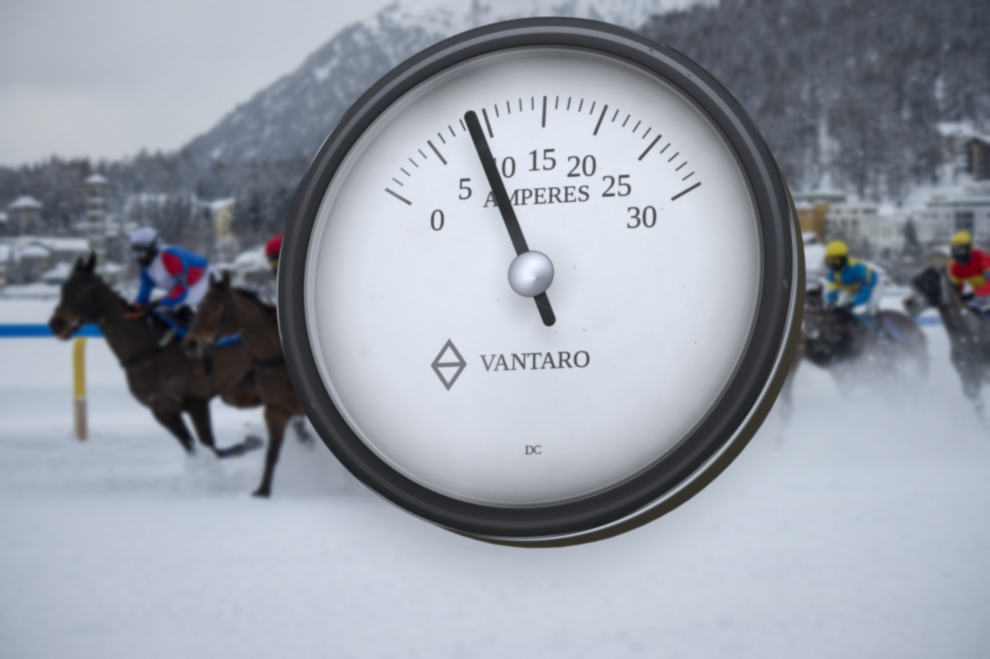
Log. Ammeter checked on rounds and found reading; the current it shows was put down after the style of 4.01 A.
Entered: 9 A
